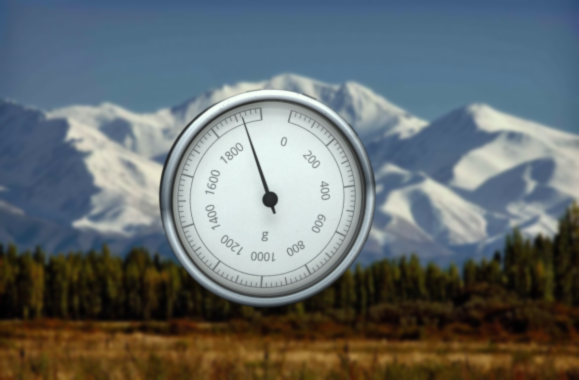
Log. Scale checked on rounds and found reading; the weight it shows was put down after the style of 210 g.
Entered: 1920 g
